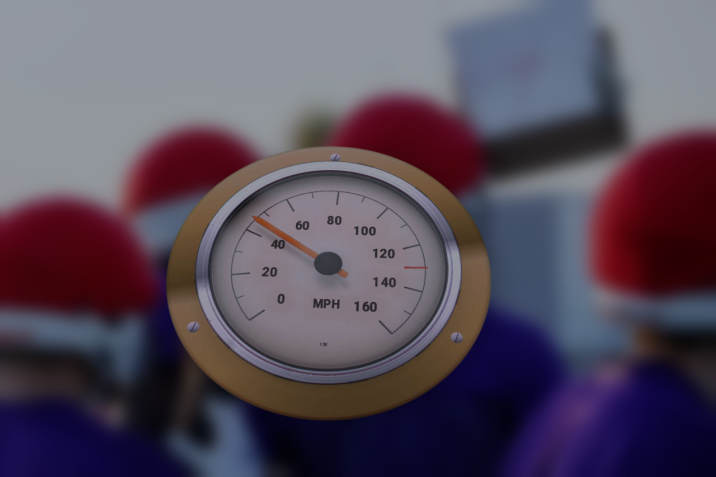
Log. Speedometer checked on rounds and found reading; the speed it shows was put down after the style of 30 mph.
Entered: 45 mph
